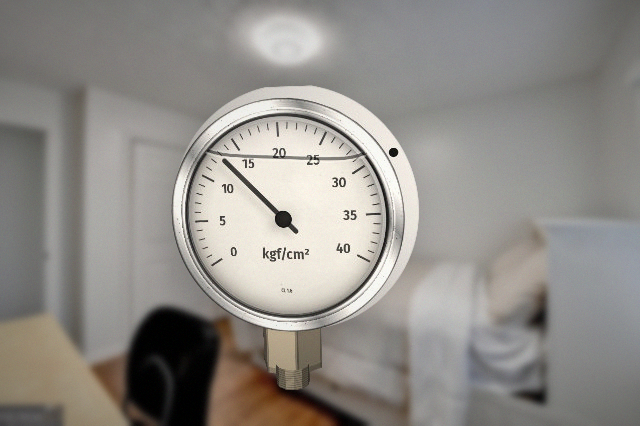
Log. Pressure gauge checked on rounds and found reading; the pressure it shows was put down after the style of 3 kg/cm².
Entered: 13 kg/cm²
